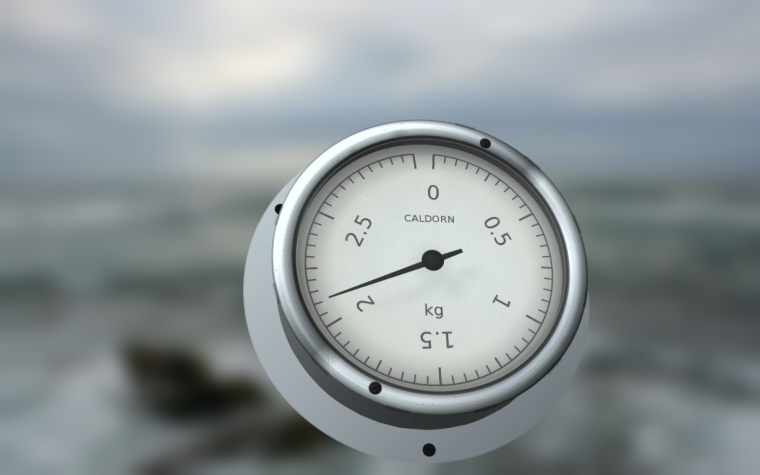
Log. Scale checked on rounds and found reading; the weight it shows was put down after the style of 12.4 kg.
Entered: 2.1 kg
